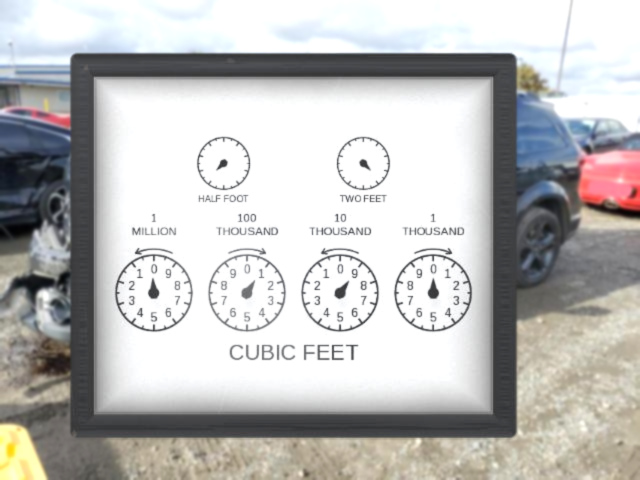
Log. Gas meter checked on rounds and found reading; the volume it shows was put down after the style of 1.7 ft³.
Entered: 9000 ft³
